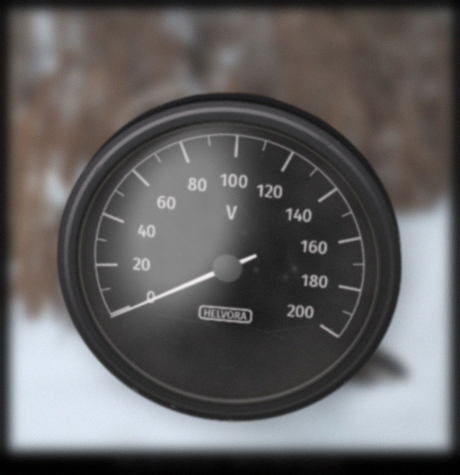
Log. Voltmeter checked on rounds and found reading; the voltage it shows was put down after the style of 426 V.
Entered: 0 V
